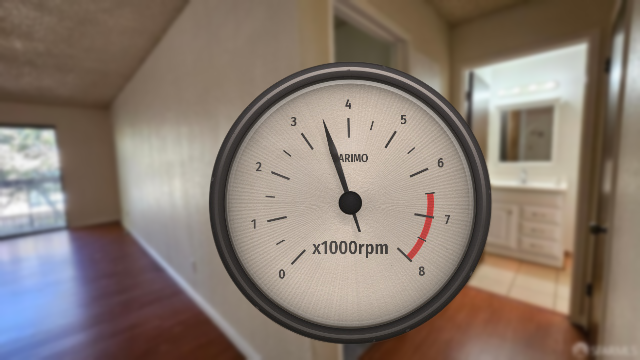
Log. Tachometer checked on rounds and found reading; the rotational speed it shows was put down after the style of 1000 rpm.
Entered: 3500 rpm
